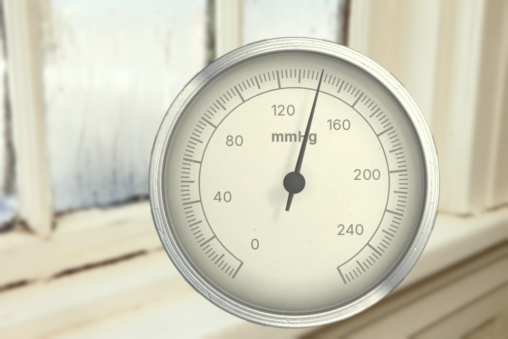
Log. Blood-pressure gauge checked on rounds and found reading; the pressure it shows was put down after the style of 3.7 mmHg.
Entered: 140 mmHg
